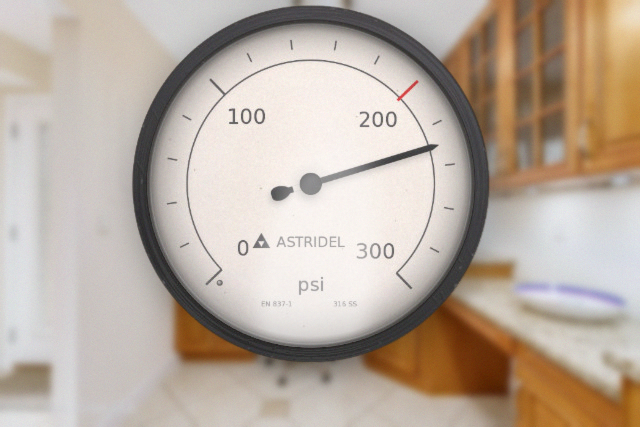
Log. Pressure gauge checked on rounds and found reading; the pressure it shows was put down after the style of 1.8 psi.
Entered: 230 psi
